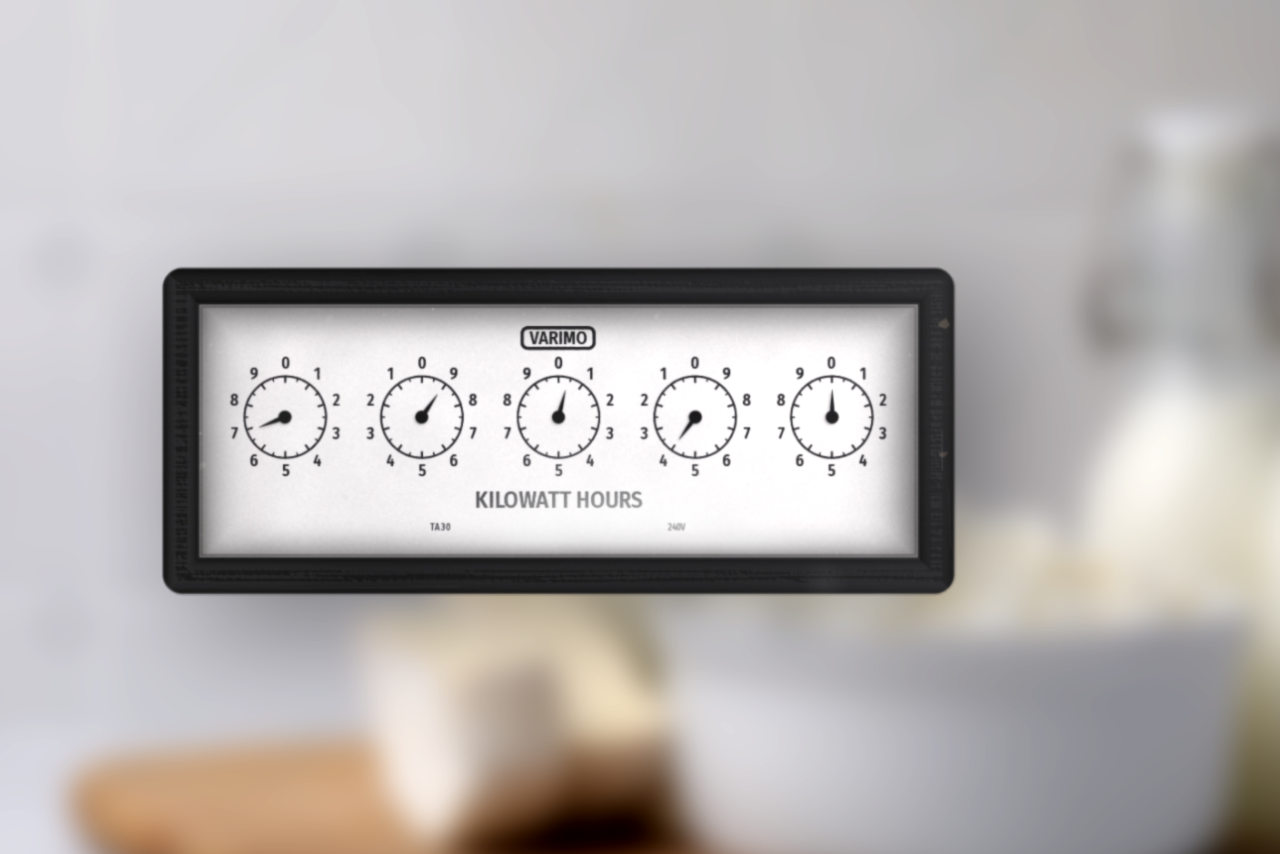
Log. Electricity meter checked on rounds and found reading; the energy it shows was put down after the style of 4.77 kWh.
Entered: 69040 kWh
